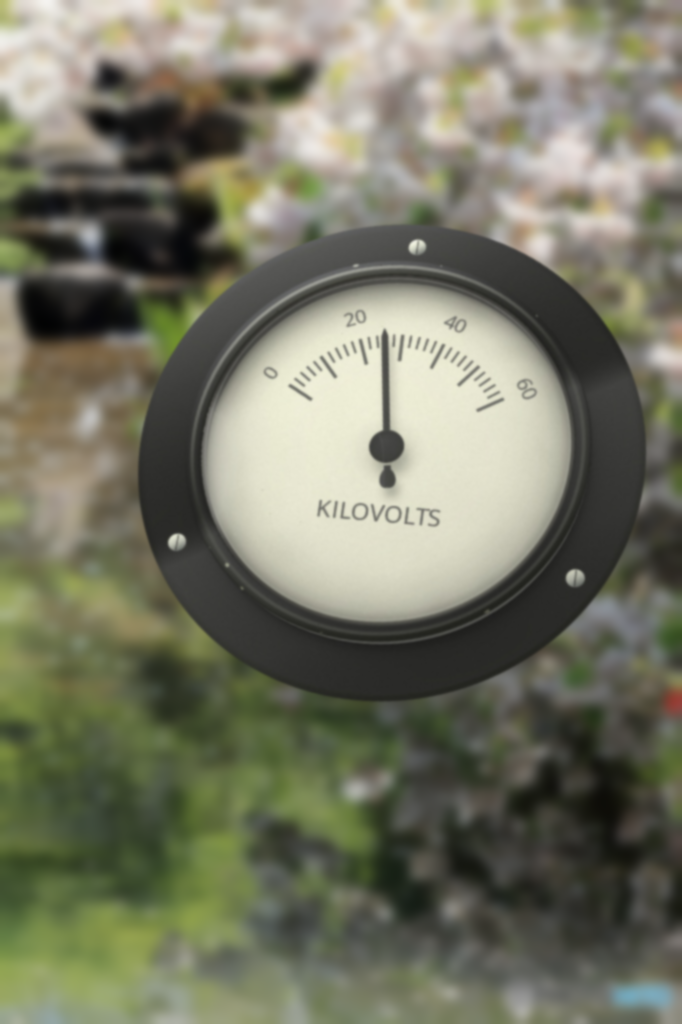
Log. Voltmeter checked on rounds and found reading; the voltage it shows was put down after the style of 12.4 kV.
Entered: 26 kV
